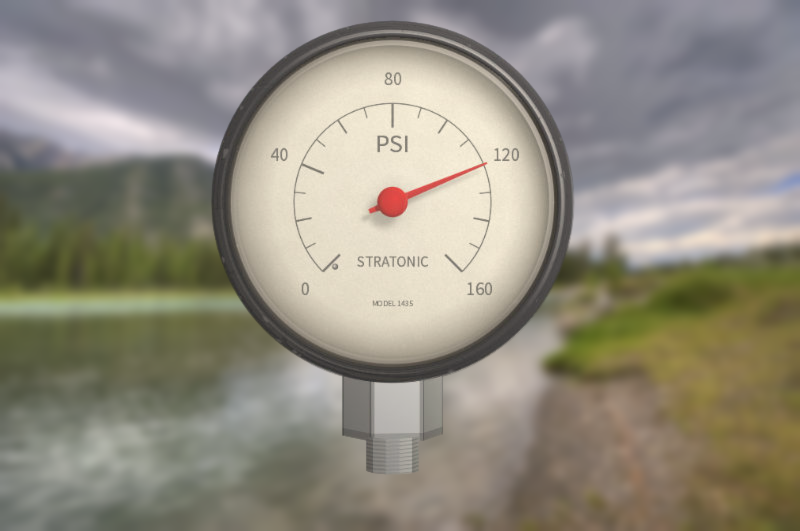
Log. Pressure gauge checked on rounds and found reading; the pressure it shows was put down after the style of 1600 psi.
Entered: 120 psi
